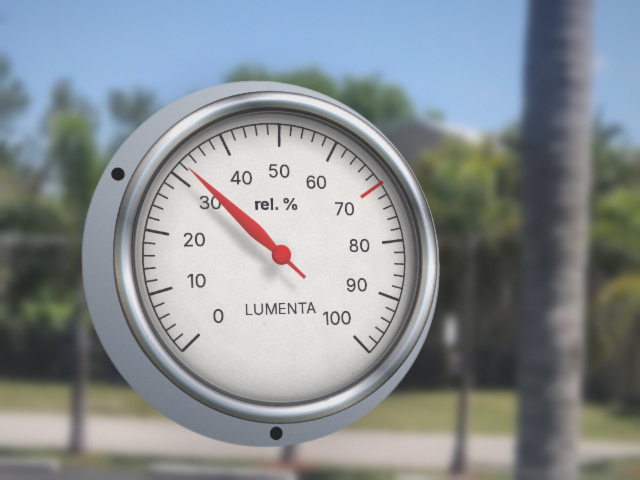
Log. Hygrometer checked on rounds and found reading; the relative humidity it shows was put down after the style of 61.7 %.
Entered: 32 %
